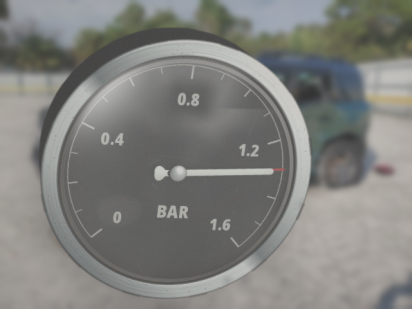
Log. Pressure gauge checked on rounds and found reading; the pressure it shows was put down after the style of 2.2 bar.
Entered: 1.3 bar
